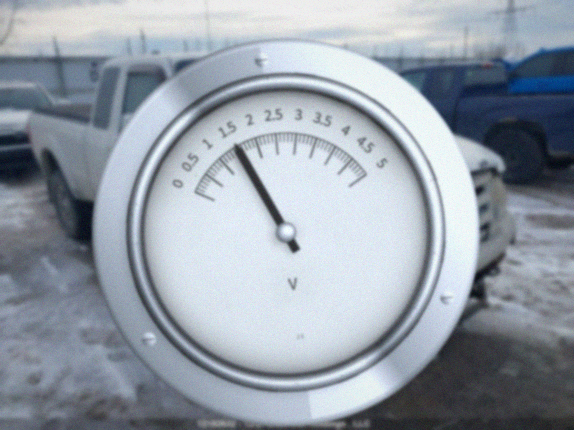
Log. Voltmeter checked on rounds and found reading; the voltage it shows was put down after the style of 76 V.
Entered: 1.5 V
